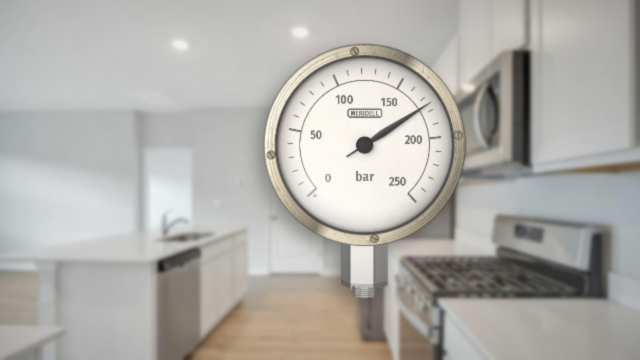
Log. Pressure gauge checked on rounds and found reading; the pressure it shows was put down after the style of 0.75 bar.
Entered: 175 bar
